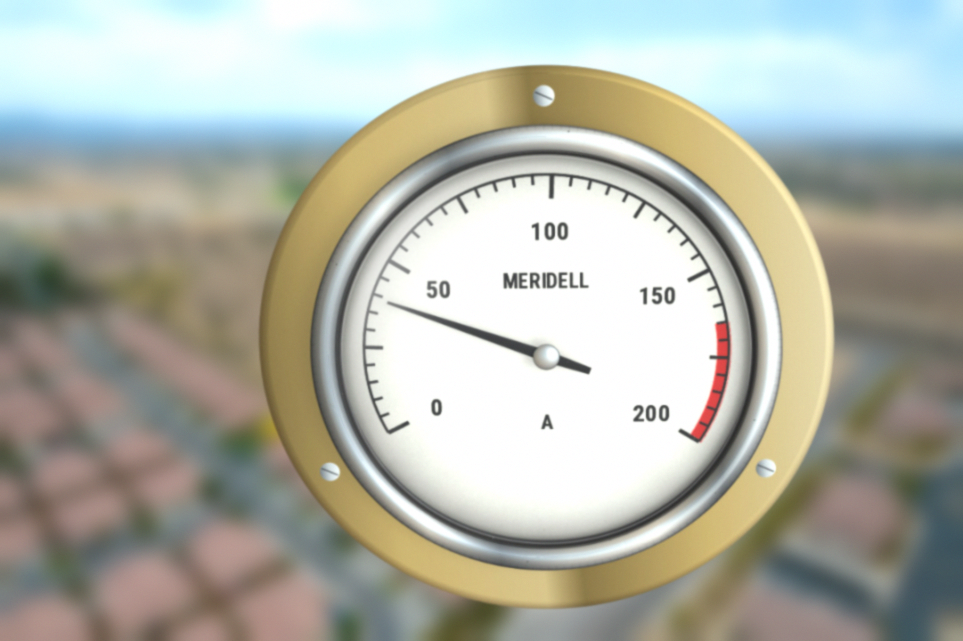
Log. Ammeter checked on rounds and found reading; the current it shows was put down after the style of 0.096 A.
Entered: 40 A
